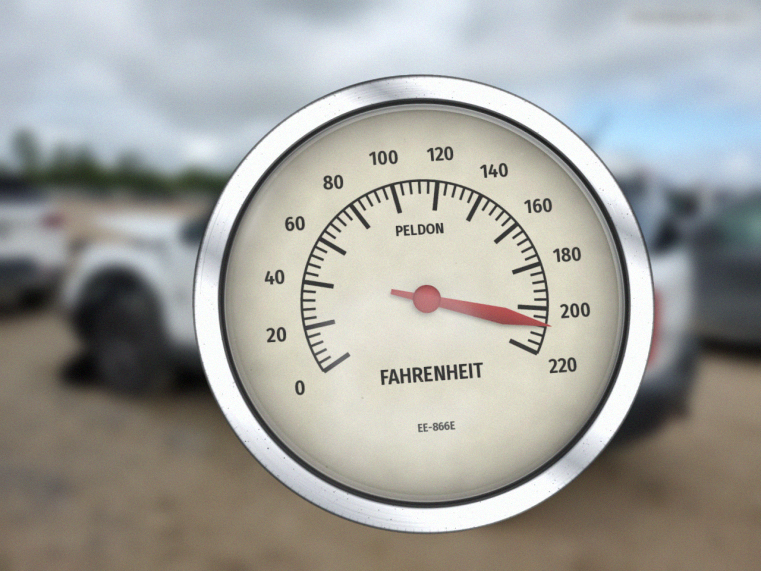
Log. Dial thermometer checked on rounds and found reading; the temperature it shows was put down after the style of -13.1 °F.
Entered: 208 °F
